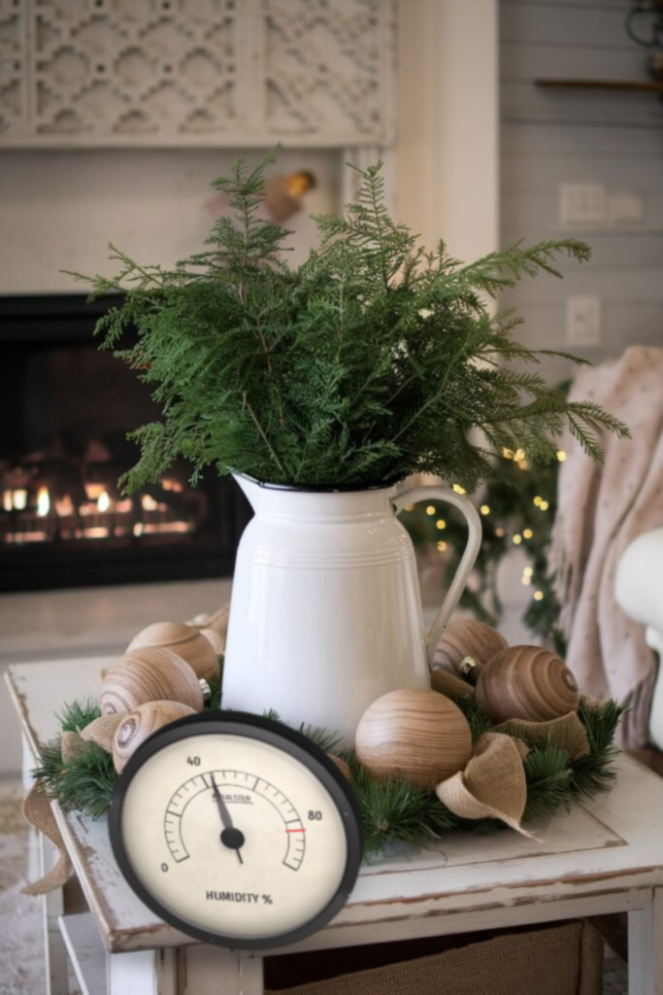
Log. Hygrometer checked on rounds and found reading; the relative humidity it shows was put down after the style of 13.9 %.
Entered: 44 %
